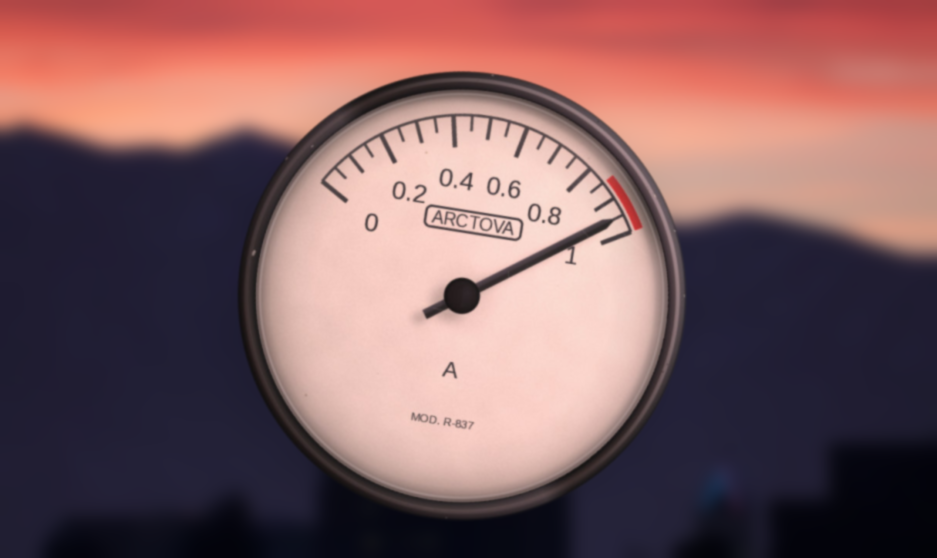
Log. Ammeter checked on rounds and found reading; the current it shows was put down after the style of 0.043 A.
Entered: 0.95 A
